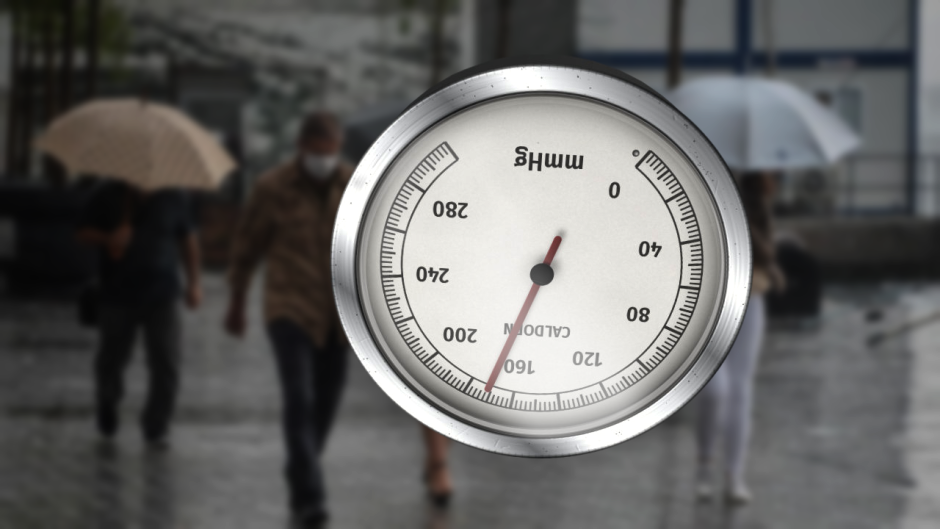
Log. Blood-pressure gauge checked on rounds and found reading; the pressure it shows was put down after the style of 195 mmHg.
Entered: 172 mmHg
